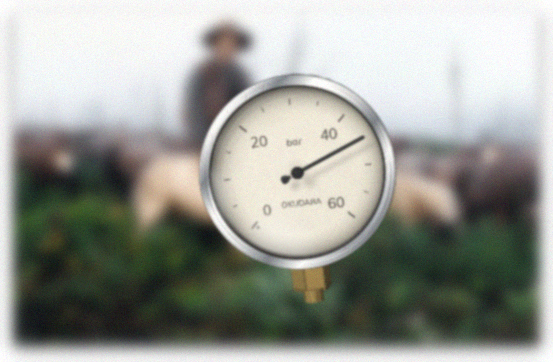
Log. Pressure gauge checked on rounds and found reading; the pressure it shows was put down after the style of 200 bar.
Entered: 45 bar
